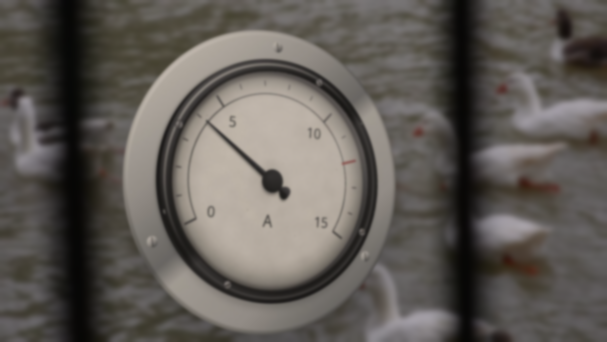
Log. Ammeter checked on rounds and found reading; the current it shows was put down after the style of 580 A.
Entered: 4 A
